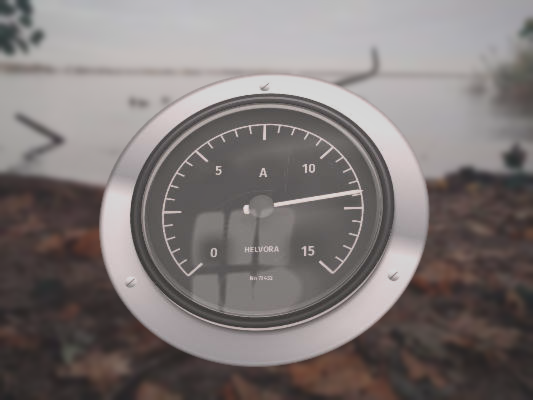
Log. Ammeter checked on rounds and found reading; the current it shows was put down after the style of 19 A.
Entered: 12 A
